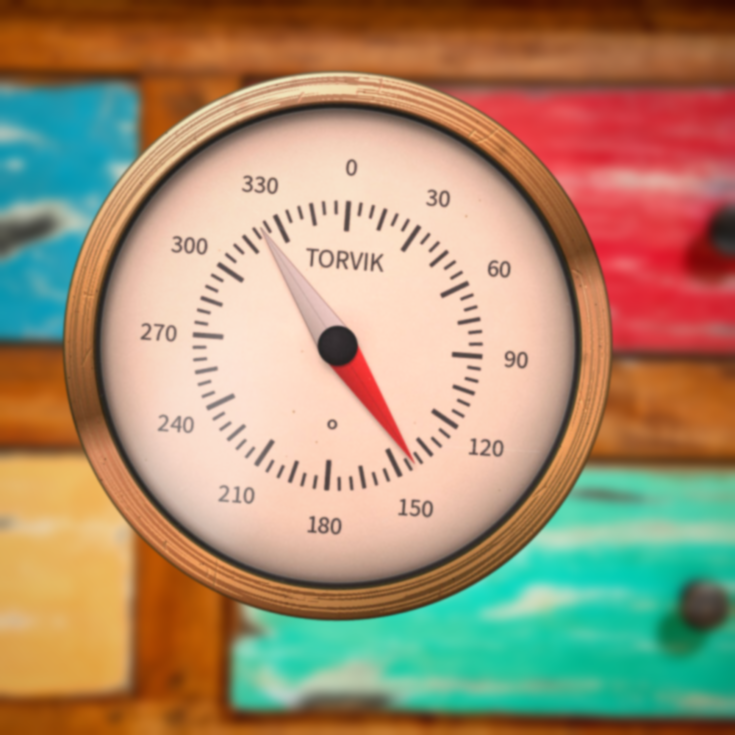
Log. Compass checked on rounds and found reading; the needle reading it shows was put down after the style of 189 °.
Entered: 142.5 °
